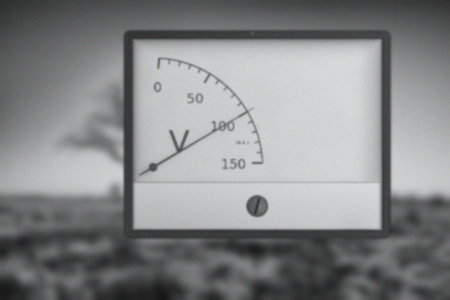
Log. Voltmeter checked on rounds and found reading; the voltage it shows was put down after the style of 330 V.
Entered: 100 V
